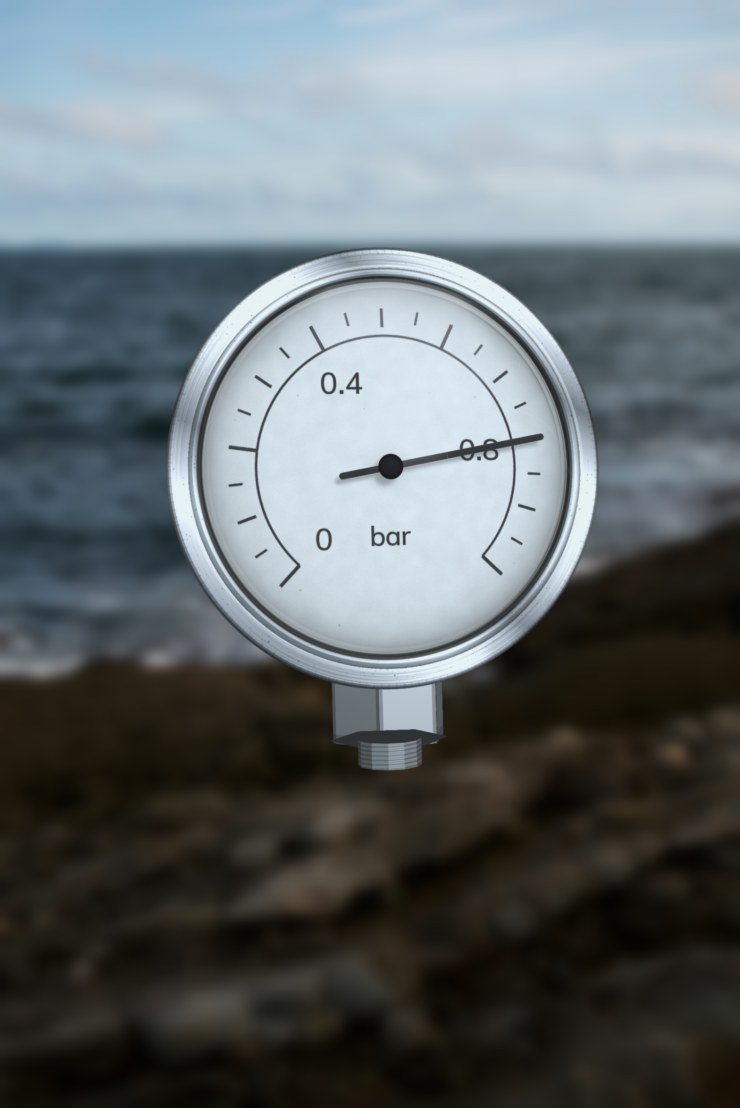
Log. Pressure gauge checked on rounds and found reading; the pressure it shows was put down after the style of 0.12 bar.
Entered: 0.8 bar
